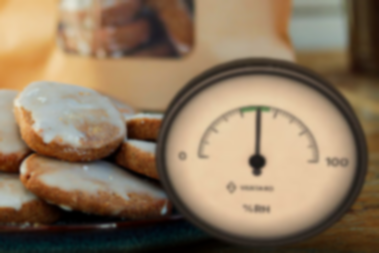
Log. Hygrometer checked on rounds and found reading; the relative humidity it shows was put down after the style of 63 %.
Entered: 50 %
